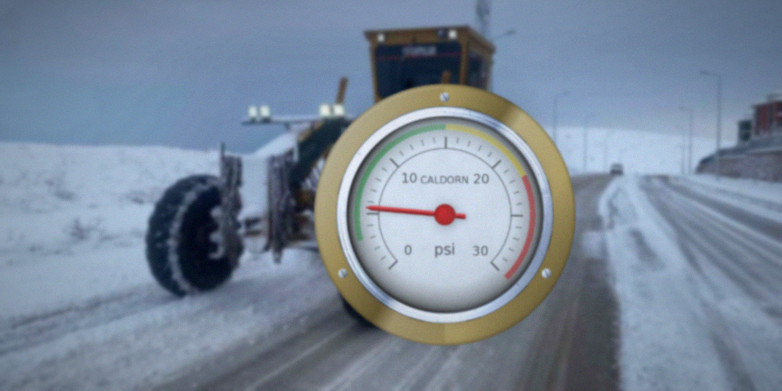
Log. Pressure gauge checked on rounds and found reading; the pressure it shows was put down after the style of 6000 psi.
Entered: 5.5 psi
